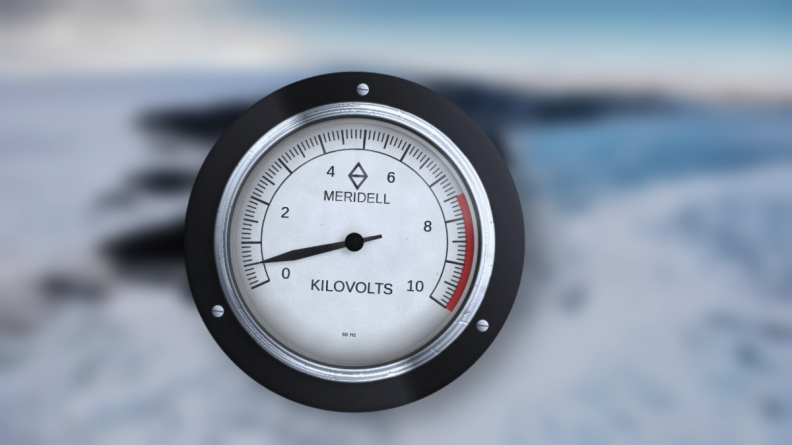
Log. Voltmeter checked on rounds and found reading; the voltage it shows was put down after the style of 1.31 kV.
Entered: 0.5 kV
